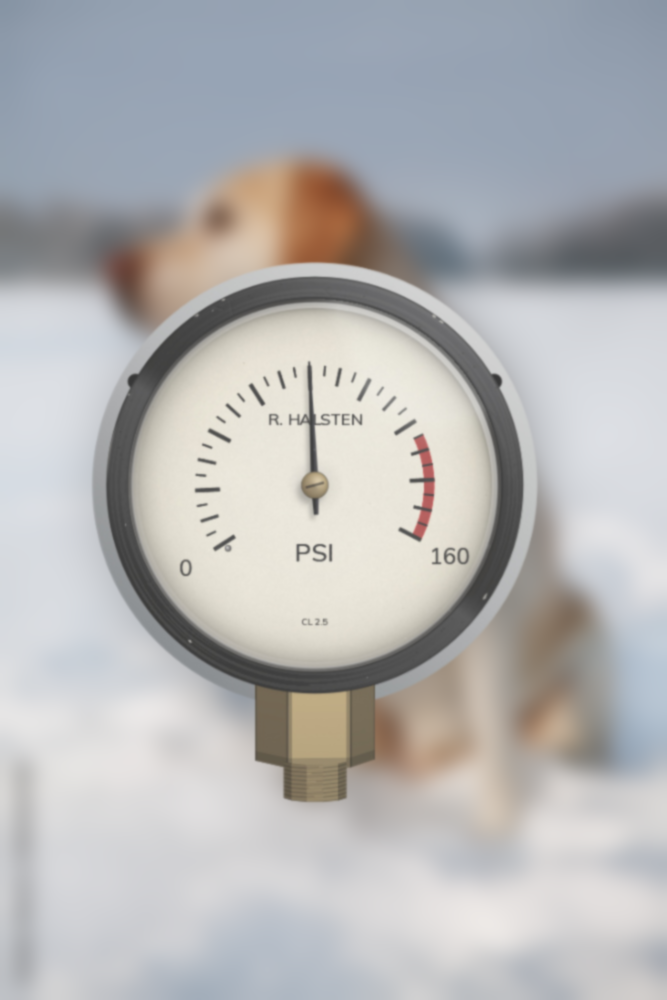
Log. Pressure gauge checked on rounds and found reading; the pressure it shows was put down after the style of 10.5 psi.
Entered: 80 psi
